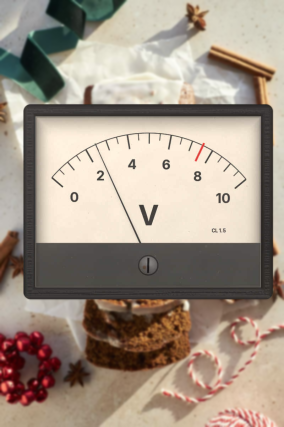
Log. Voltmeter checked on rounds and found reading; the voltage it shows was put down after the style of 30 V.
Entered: 2.5 V
